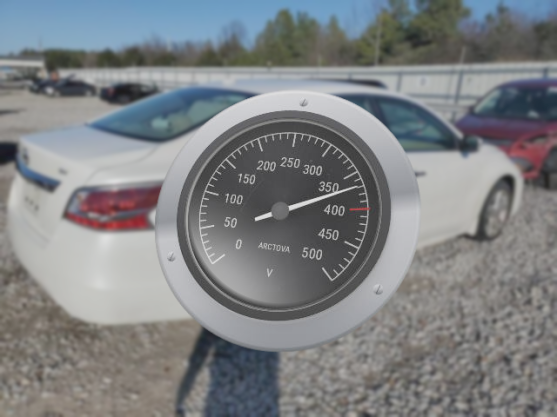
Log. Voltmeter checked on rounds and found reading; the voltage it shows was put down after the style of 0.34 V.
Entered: 370 V
